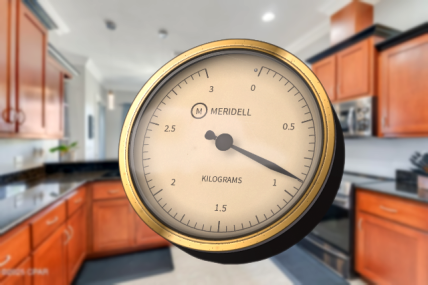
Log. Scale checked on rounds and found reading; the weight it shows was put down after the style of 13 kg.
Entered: 0.9 kg
